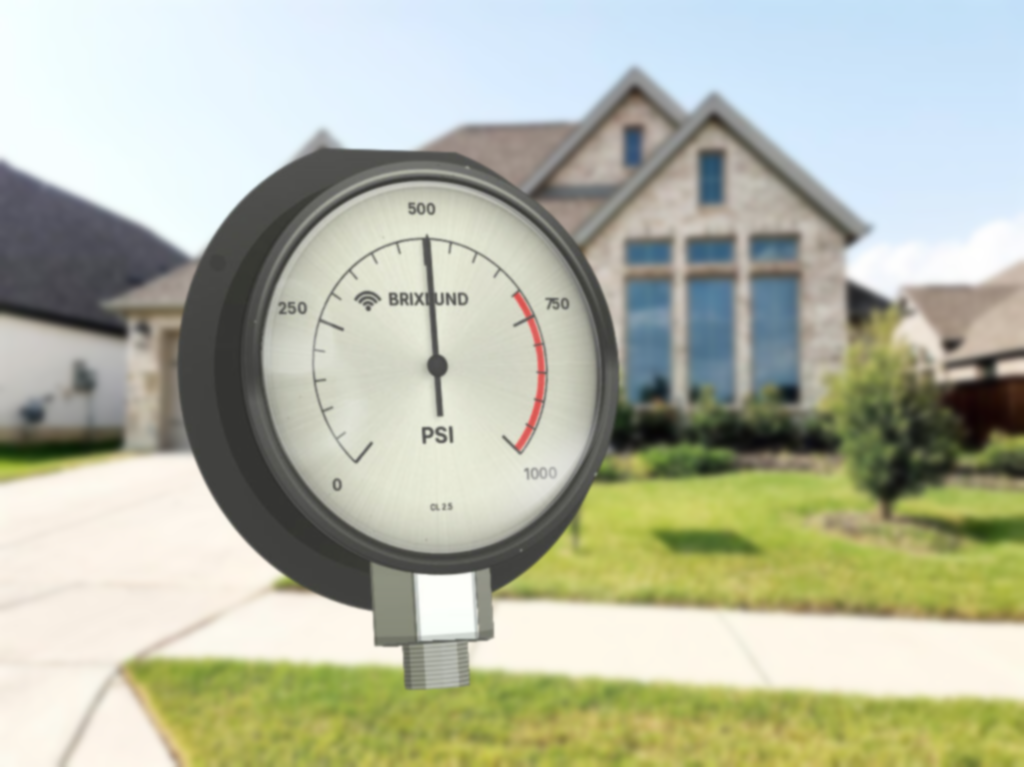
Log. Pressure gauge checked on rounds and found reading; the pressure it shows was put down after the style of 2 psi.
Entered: 500 psi
